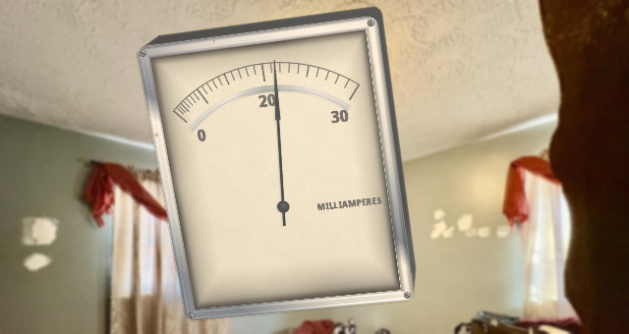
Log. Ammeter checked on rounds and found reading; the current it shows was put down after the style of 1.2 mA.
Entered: 21.5 mA
